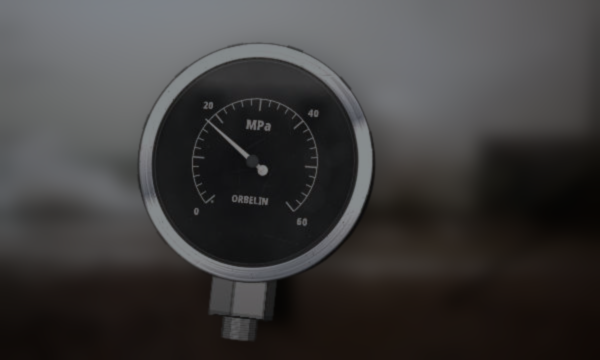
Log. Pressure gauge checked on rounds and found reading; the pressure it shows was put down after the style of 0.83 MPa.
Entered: 18 MPa
